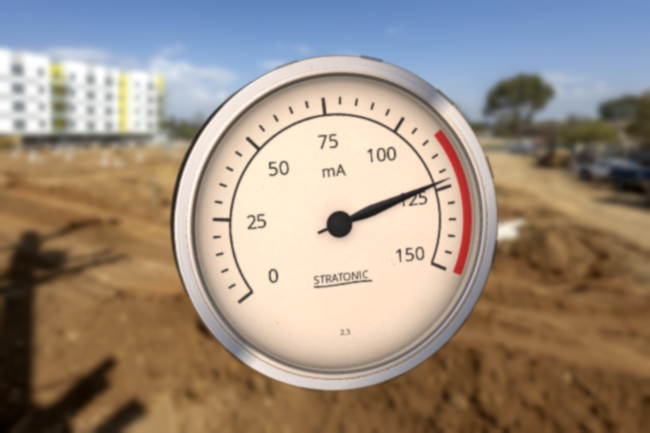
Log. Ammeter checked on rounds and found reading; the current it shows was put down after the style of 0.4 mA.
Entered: 122.5 mA
